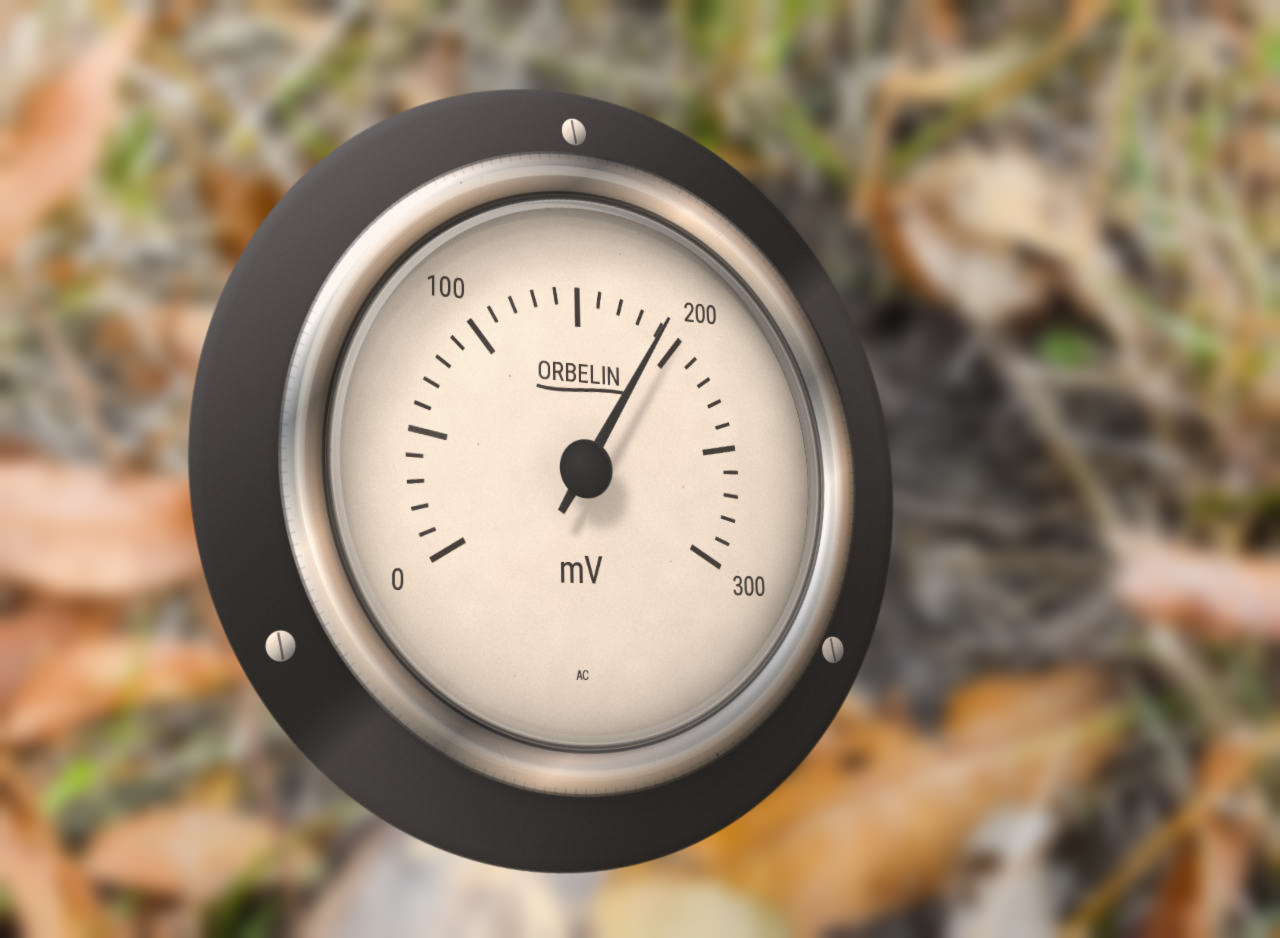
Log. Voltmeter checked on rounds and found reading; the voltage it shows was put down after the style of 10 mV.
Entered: 190 mV
